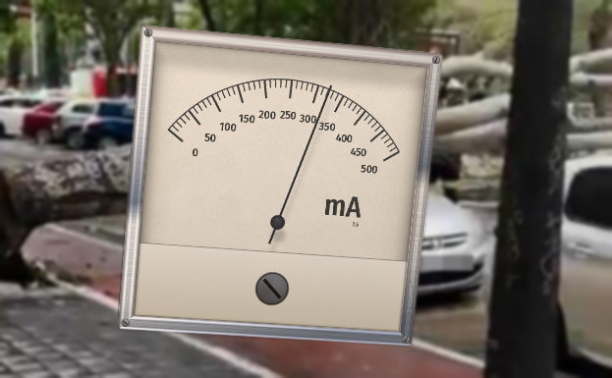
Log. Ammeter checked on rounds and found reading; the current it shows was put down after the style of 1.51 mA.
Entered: 320 mA
